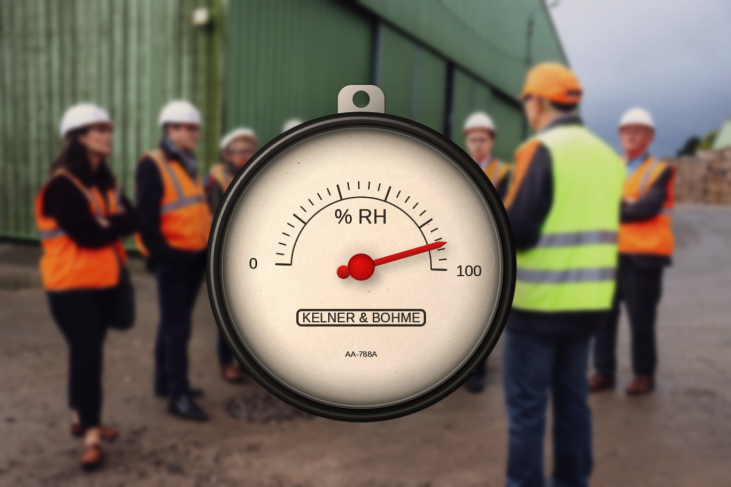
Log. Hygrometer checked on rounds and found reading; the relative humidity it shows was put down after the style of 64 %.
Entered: 90 %
